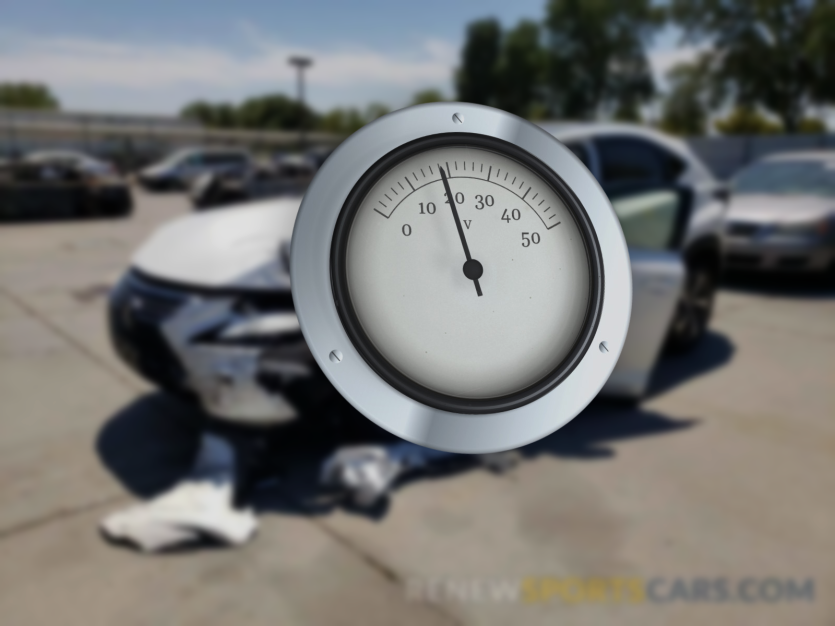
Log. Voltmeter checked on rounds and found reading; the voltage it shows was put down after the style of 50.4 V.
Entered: 18 V
